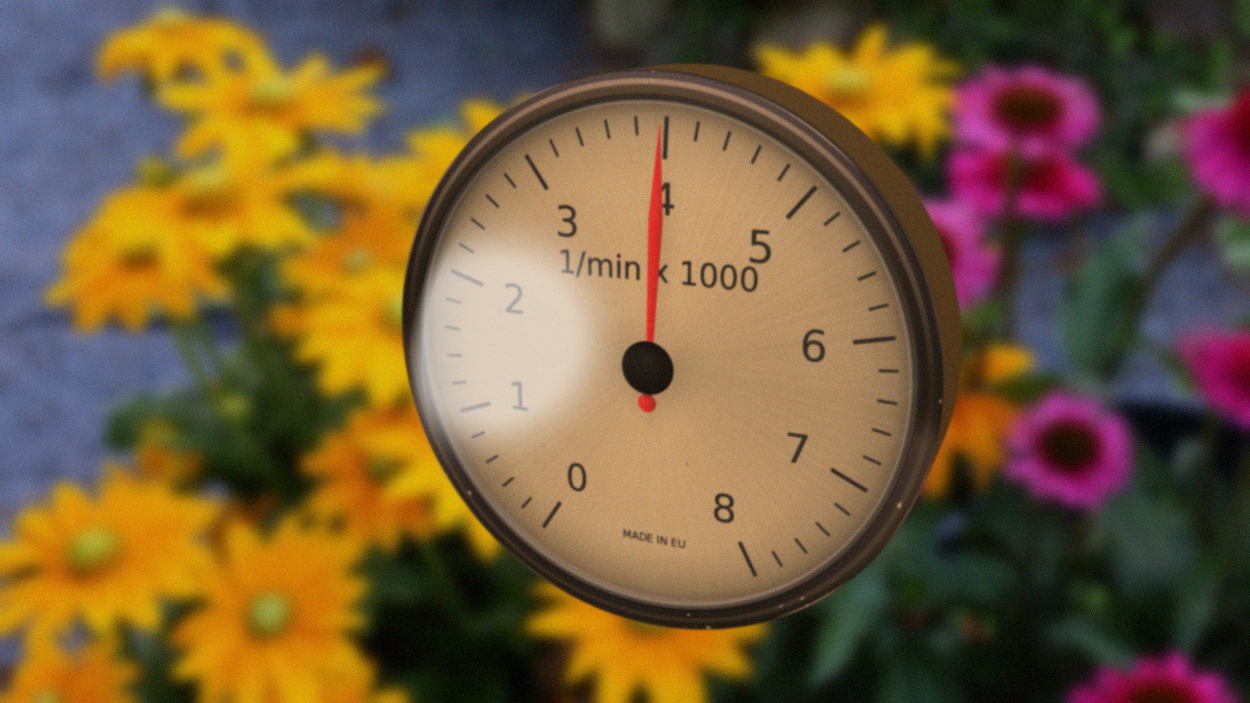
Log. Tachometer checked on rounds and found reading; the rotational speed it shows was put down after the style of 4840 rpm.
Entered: 4000 rpm
